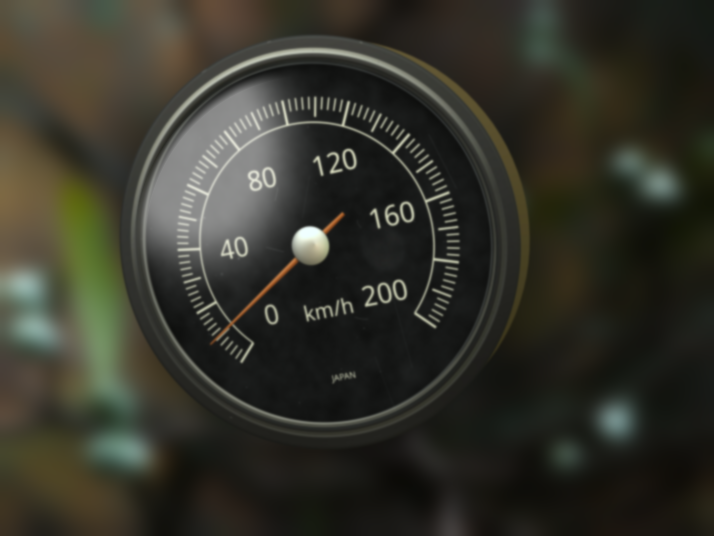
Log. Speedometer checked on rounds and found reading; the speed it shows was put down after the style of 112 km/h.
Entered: 10 km/h
